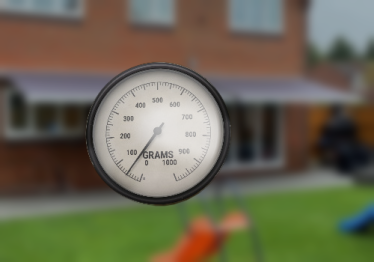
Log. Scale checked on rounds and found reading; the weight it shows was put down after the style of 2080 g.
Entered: 50 g
